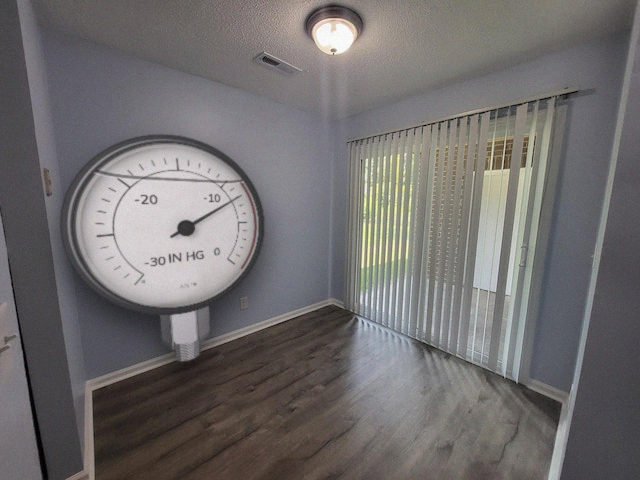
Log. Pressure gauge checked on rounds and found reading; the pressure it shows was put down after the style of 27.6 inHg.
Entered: -8 inHg
